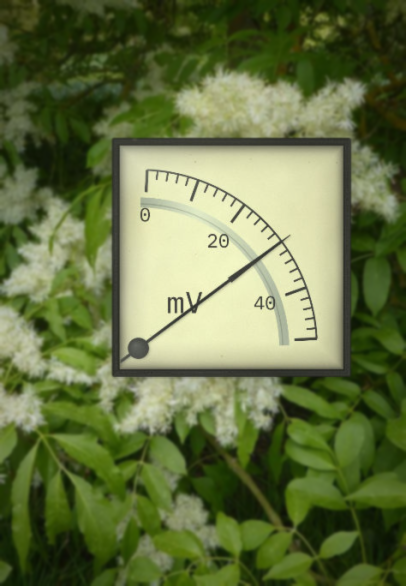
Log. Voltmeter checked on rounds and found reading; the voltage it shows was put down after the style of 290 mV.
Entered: 30 mV
